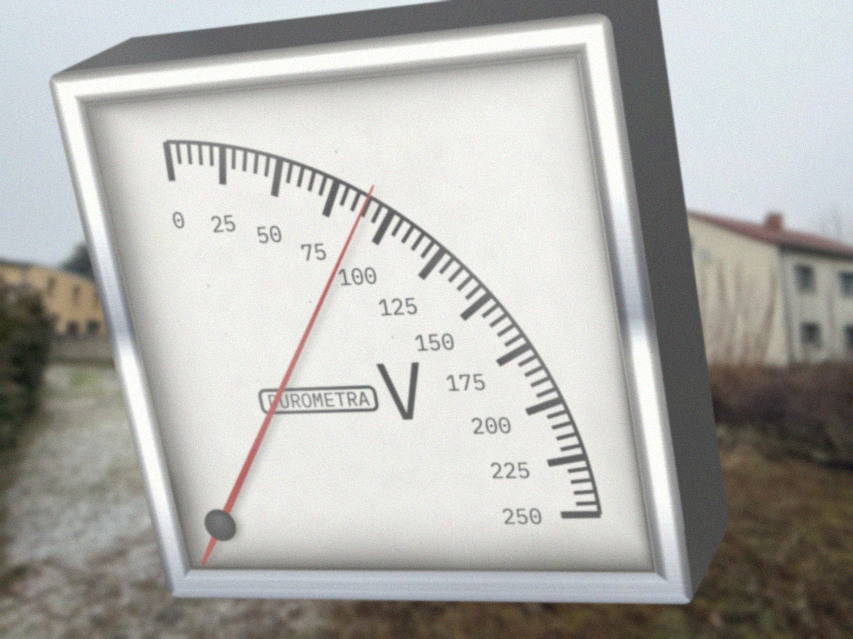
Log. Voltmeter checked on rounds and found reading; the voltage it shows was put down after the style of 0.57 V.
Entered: 90 V
